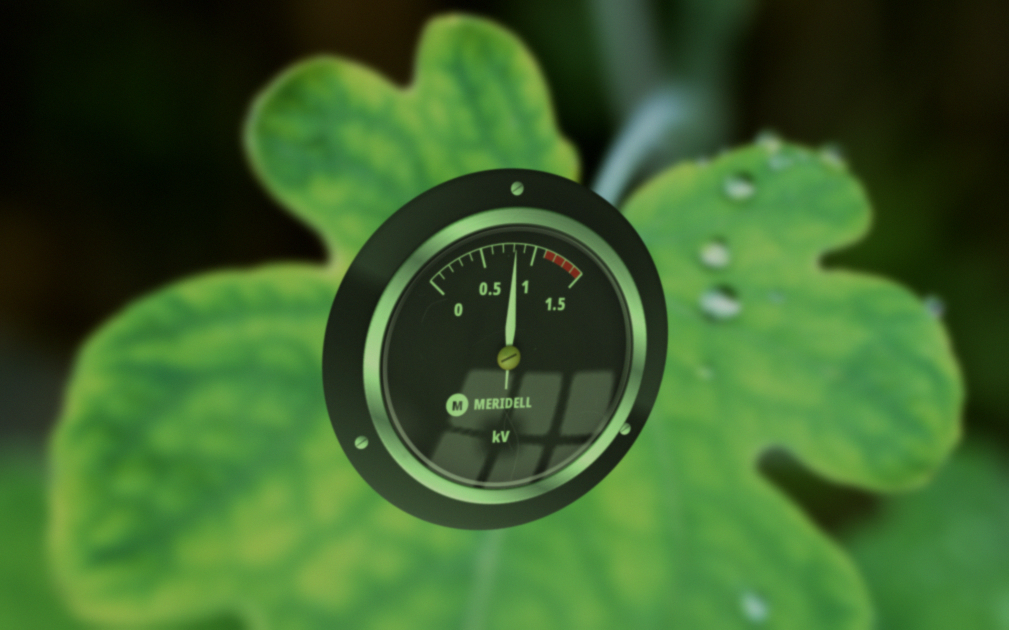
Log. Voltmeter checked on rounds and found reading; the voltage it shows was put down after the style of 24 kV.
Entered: 0.8 kV
